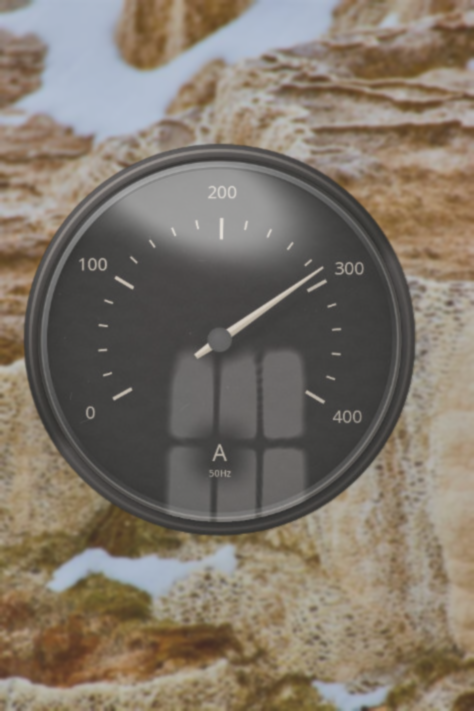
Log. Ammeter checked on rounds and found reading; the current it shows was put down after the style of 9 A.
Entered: 290 A
